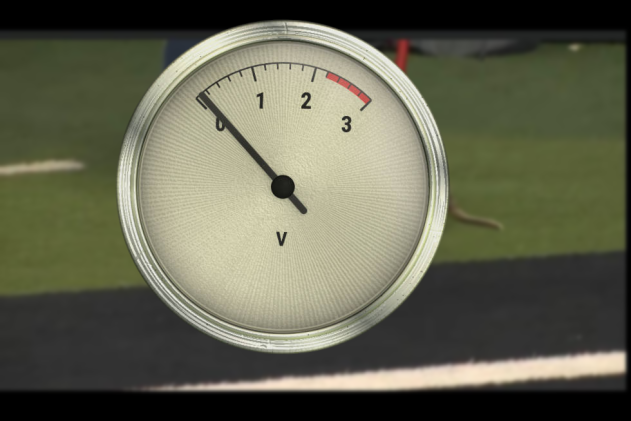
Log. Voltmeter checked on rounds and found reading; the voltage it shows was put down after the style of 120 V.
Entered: 0.1 V
